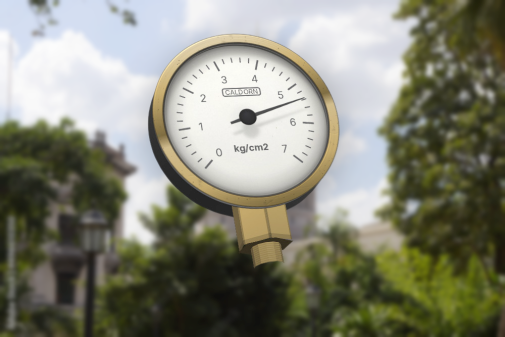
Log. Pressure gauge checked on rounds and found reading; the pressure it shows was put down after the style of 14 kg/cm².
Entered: 5.4 kg/cm²
